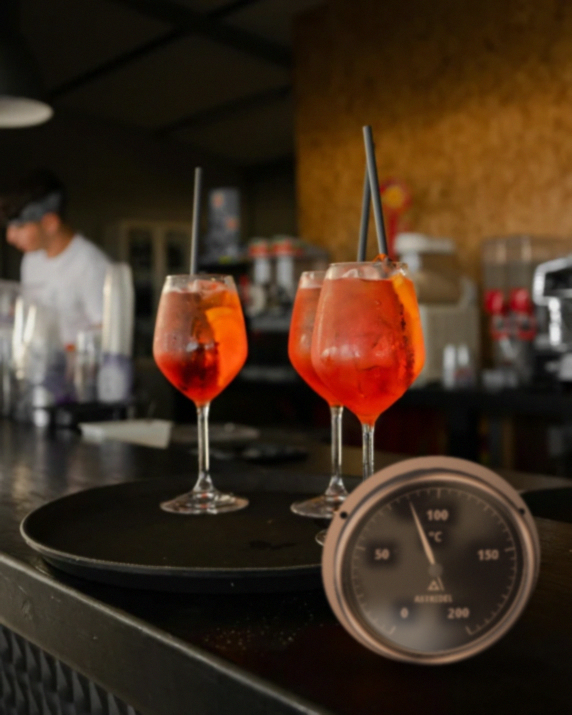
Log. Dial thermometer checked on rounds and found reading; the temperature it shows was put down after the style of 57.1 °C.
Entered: 85 °C
